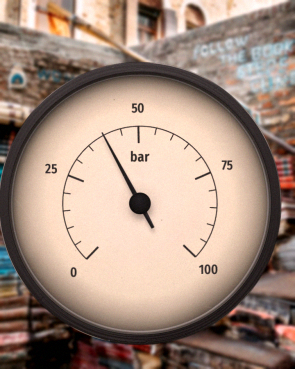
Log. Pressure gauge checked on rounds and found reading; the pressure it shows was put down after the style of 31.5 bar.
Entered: 40 bar
